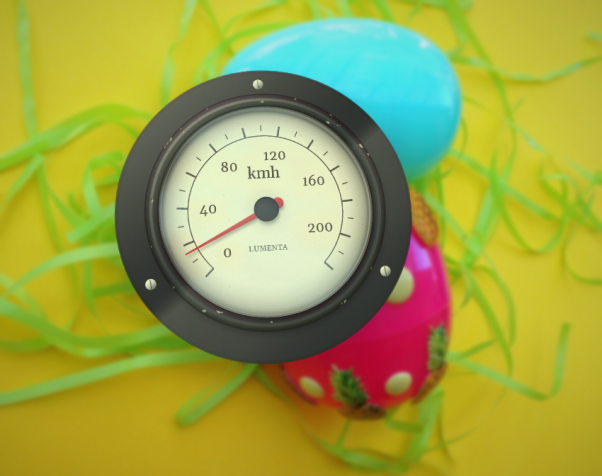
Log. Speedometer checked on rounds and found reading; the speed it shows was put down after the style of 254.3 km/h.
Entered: 15 km/h
